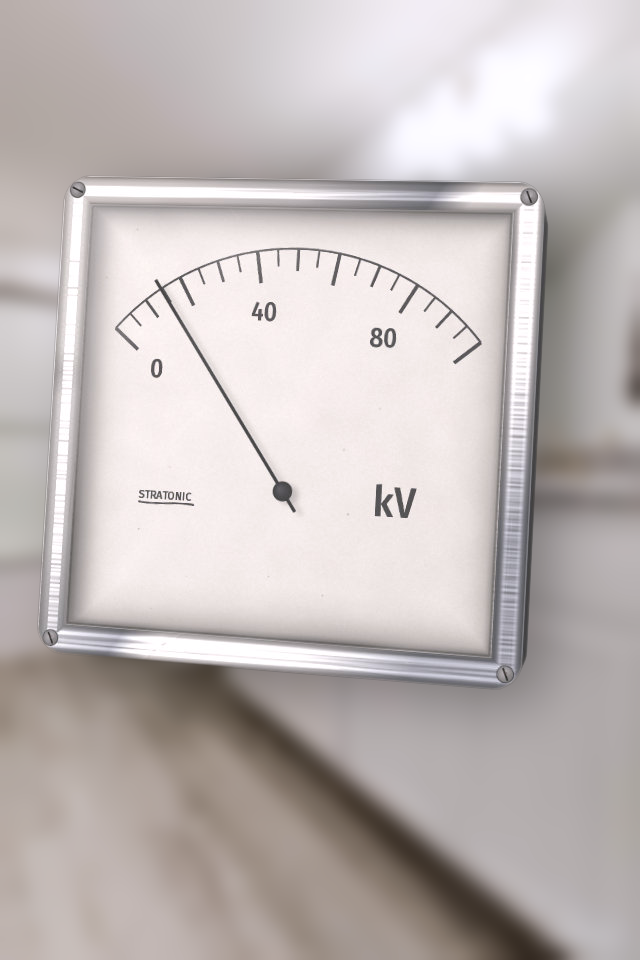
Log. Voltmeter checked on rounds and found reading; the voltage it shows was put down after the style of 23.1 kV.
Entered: 15 kV
